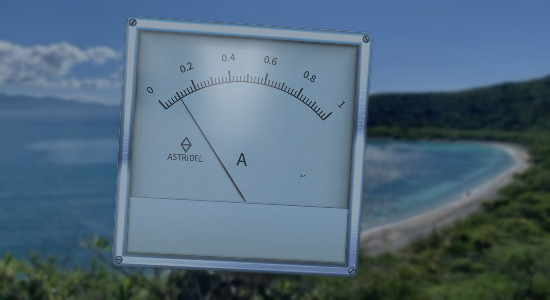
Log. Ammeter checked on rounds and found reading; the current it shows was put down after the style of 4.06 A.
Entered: 0.1 A
